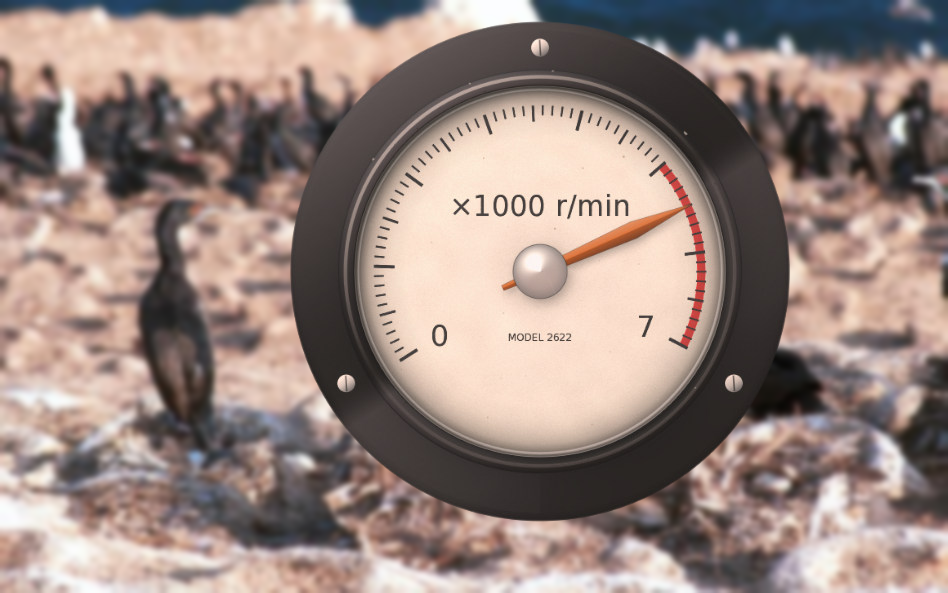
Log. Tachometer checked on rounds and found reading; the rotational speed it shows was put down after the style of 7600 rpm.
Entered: 5500 rpm
